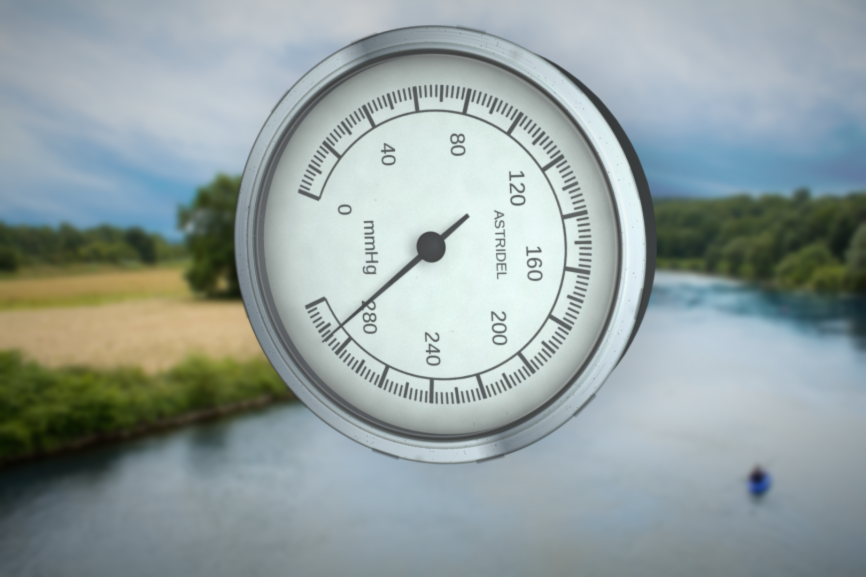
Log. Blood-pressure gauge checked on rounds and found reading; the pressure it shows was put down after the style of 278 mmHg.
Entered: 286 mmHg
